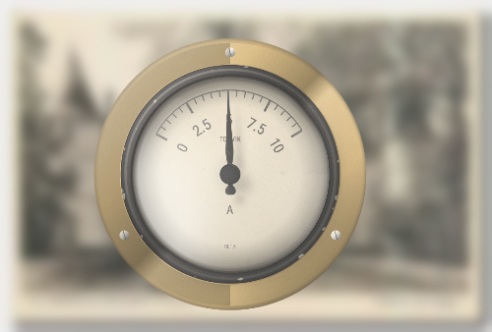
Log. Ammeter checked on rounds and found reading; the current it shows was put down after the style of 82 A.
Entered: 5 A
